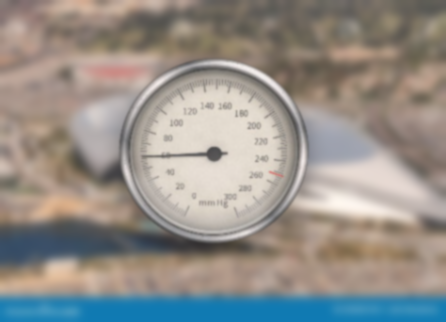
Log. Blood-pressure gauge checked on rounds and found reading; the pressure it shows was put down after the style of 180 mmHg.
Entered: 60 mmHg
